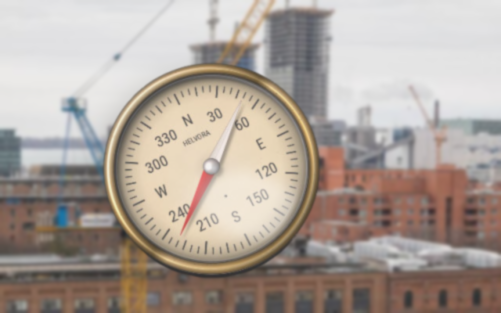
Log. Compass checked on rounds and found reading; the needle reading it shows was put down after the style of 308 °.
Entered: 230 °
